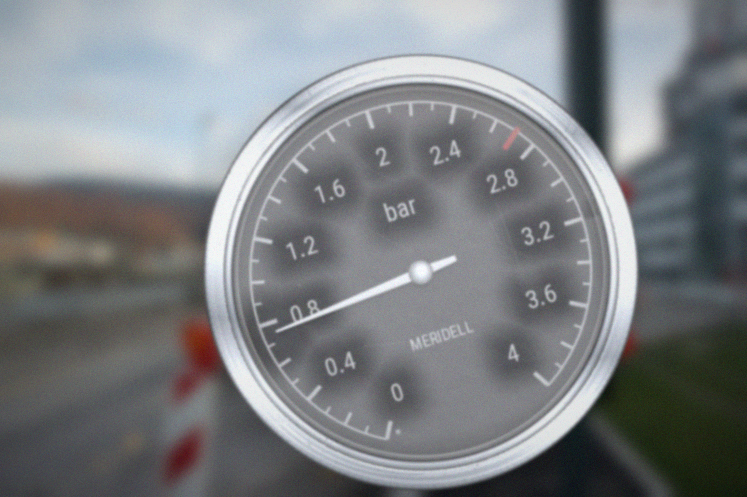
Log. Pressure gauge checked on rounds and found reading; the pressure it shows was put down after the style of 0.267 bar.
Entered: 0.75 bar
